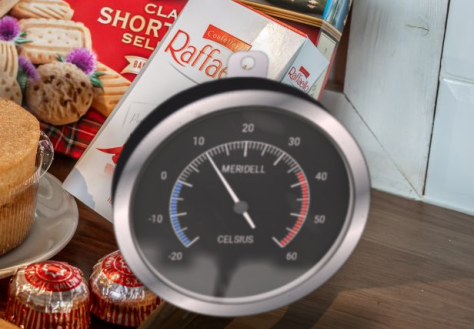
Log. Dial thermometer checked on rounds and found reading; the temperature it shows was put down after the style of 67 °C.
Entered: 10 °C
